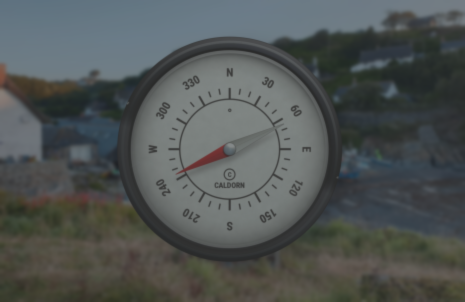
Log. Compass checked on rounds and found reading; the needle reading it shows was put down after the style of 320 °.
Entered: 245 °
